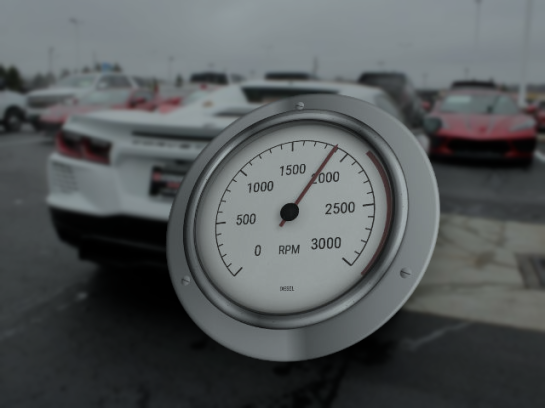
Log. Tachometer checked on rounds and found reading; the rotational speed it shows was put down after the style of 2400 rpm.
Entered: 1900 rpm
